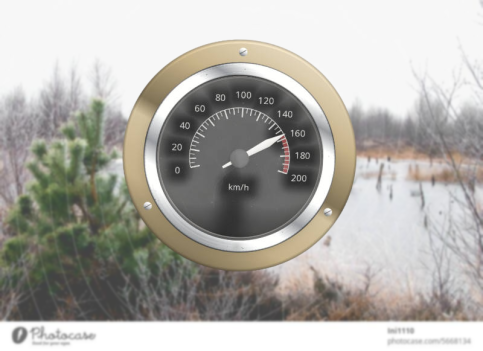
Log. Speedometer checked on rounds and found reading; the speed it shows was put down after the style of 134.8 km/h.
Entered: 155 km/h
